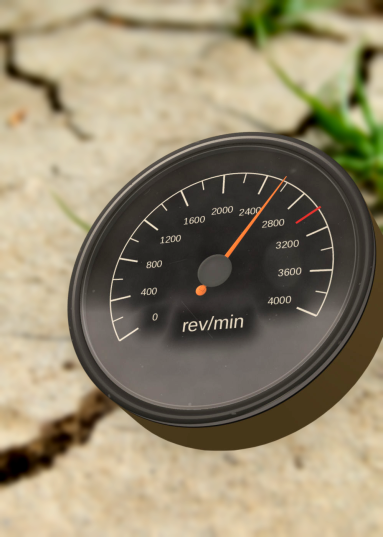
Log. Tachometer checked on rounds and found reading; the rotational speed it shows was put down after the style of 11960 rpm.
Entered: 2600 rpm
